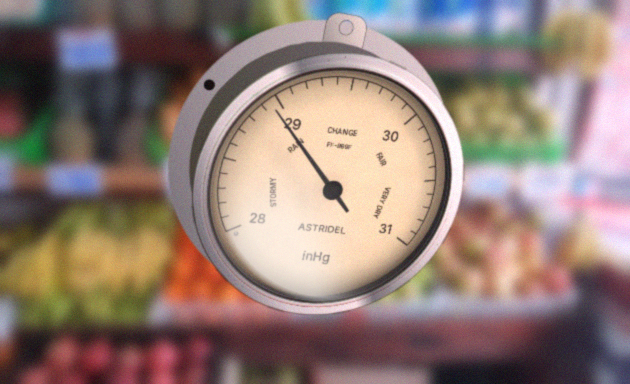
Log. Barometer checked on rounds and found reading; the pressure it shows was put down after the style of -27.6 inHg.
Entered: 28.95 inHg
